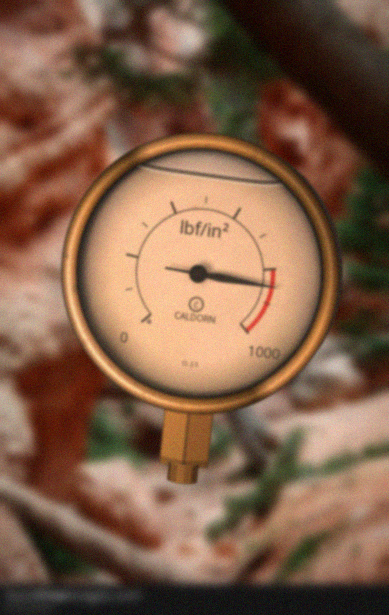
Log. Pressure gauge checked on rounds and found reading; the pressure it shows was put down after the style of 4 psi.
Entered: 850 psi
